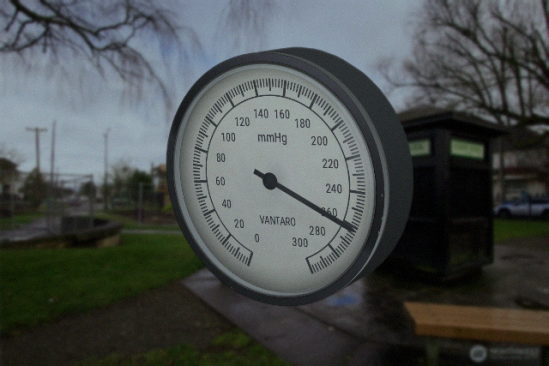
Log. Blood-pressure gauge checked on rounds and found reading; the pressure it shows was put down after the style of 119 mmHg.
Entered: 260 mmHg
